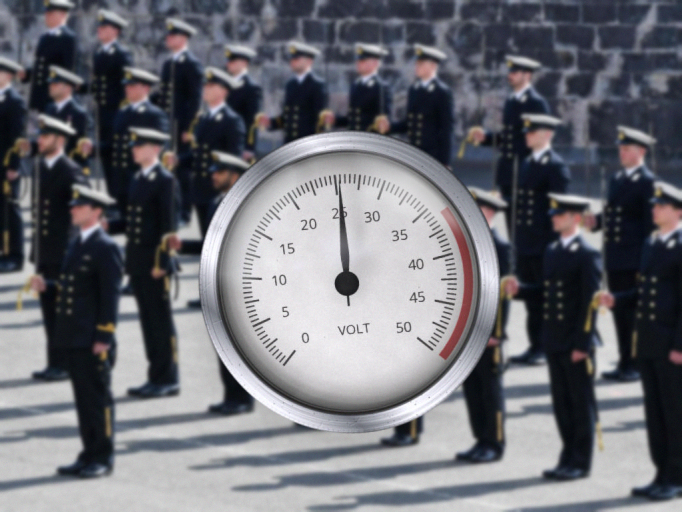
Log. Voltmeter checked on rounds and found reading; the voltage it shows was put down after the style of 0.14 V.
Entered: 25.5 V
